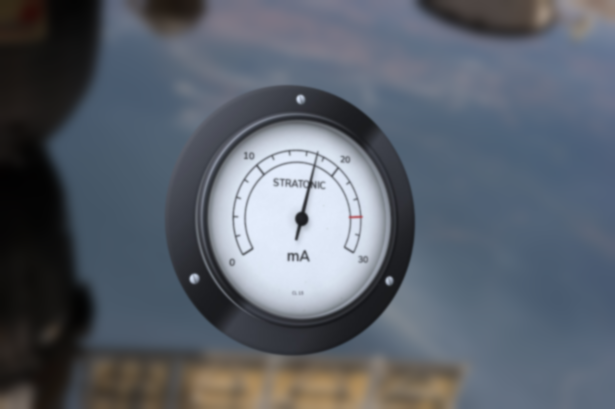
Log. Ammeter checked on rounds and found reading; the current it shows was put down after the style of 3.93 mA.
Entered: 17 mA
